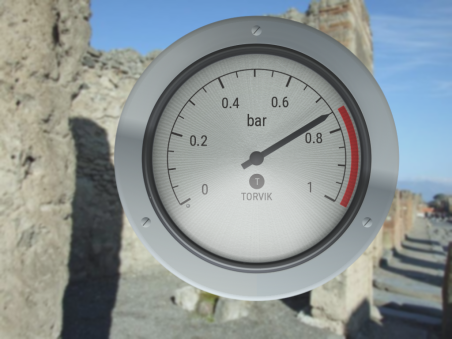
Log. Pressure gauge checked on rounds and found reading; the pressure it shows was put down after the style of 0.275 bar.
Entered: 0.75 bar
